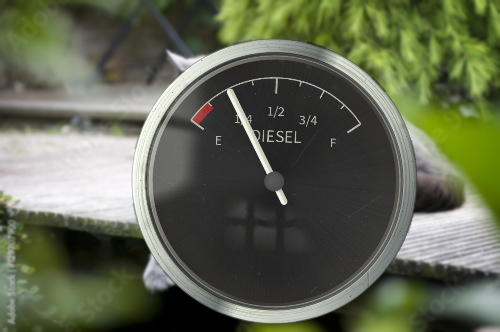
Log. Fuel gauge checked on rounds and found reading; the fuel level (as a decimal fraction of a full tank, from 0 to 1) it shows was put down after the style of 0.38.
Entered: 0.25
